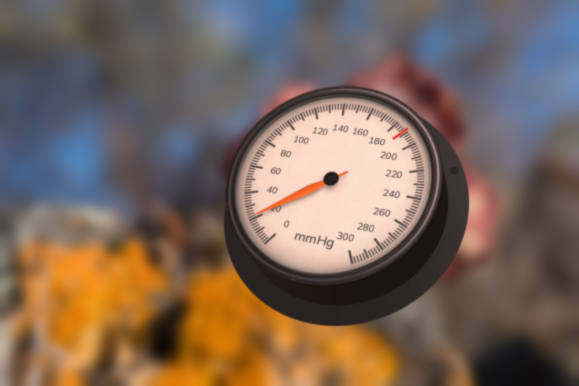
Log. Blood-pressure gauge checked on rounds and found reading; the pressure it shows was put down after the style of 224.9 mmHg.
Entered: 20 mmHg
